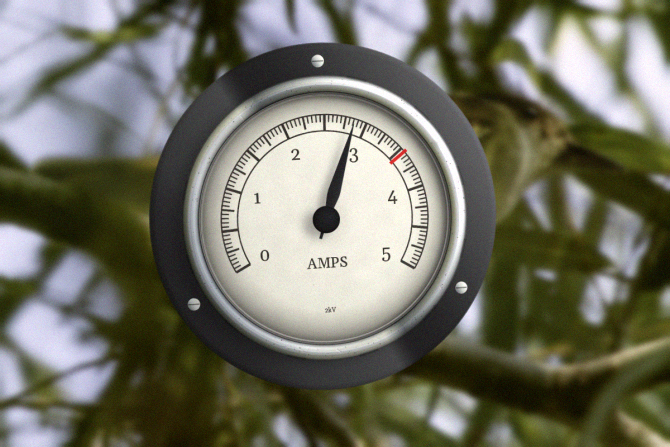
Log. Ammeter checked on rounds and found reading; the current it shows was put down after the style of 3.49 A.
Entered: 2.85 A
